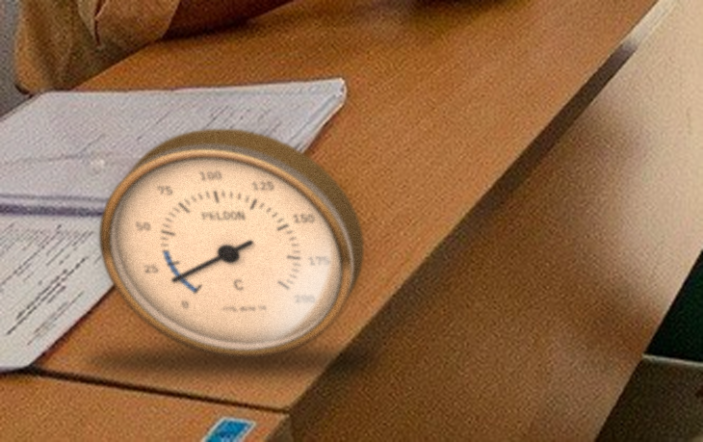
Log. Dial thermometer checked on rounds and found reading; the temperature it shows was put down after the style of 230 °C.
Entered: 15 °C
